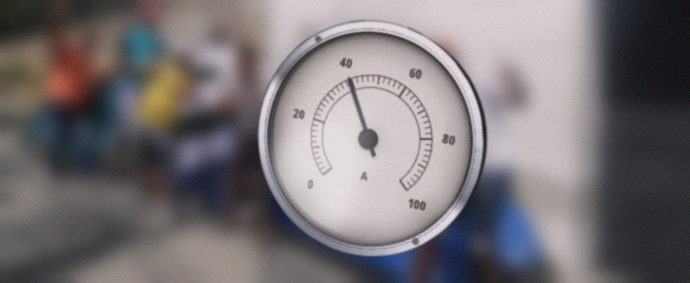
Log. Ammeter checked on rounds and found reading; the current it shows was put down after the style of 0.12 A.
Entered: 40 A
